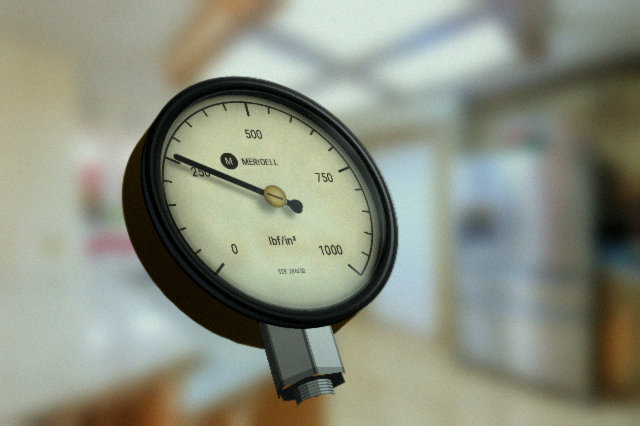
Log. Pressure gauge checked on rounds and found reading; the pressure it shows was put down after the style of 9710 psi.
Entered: 250 psi
